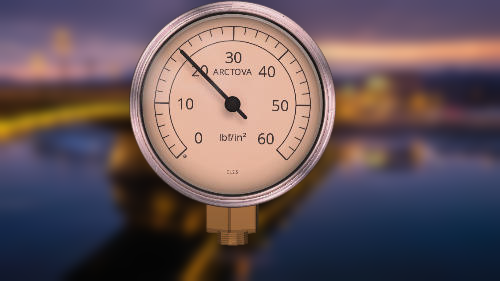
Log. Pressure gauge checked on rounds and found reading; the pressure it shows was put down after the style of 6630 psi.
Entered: 20 psi
